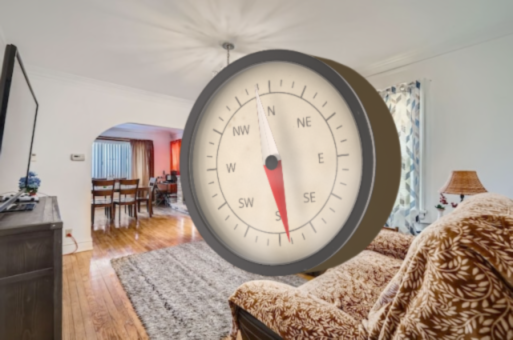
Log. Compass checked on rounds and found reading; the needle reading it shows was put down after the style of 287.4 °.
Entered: 170 °
